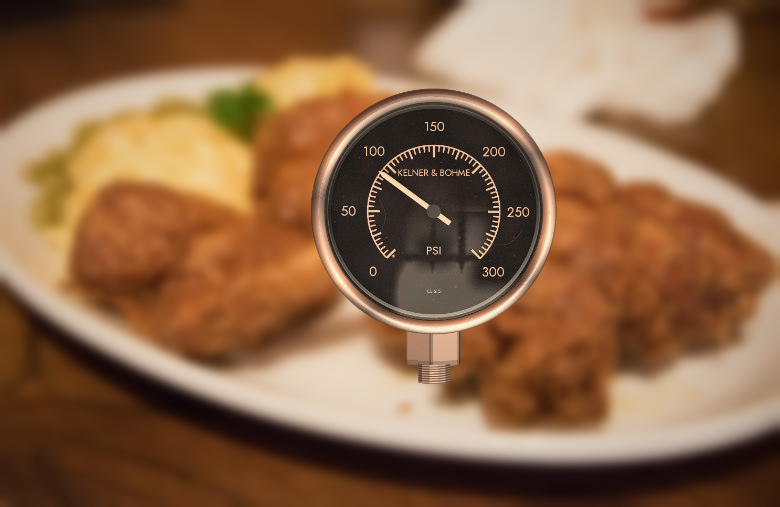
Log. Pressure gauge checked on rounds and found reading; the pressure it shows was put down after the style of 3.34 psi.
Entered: 90 psi
